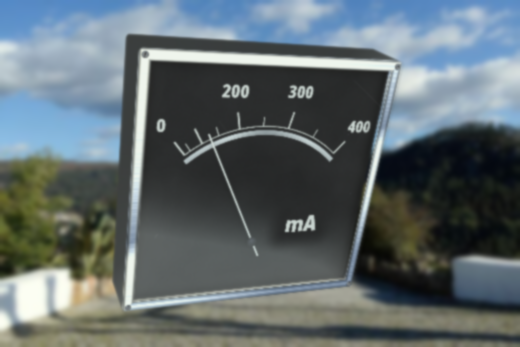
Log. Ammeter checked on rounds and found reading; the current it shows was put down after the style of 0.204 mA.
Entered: 125 mA
